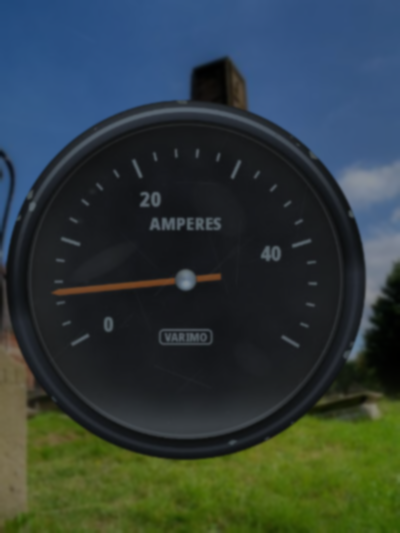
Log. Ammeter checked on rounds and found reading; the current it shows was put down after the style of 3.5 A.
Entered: 5 A
